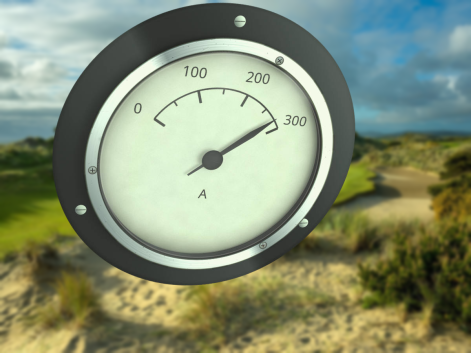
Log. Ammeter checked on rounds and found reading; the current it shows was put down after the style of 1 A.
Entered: 275 A
